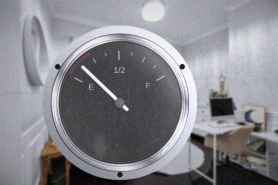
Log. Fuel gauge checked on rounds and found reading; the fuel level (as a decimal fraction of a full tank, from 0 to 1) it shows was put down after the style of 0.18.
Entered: 0.125
